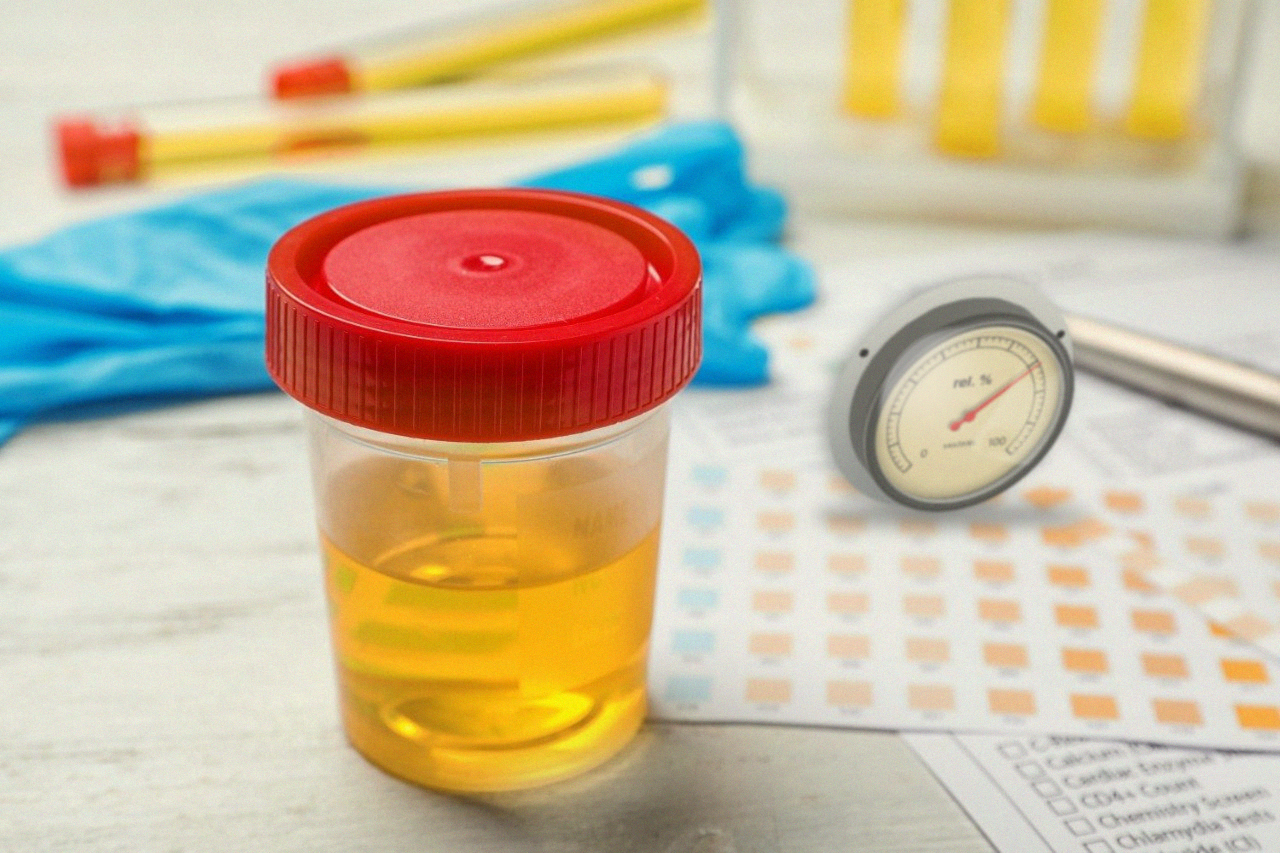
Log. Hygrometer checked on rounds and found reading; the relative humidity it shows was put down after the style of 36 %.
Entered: 70 %
